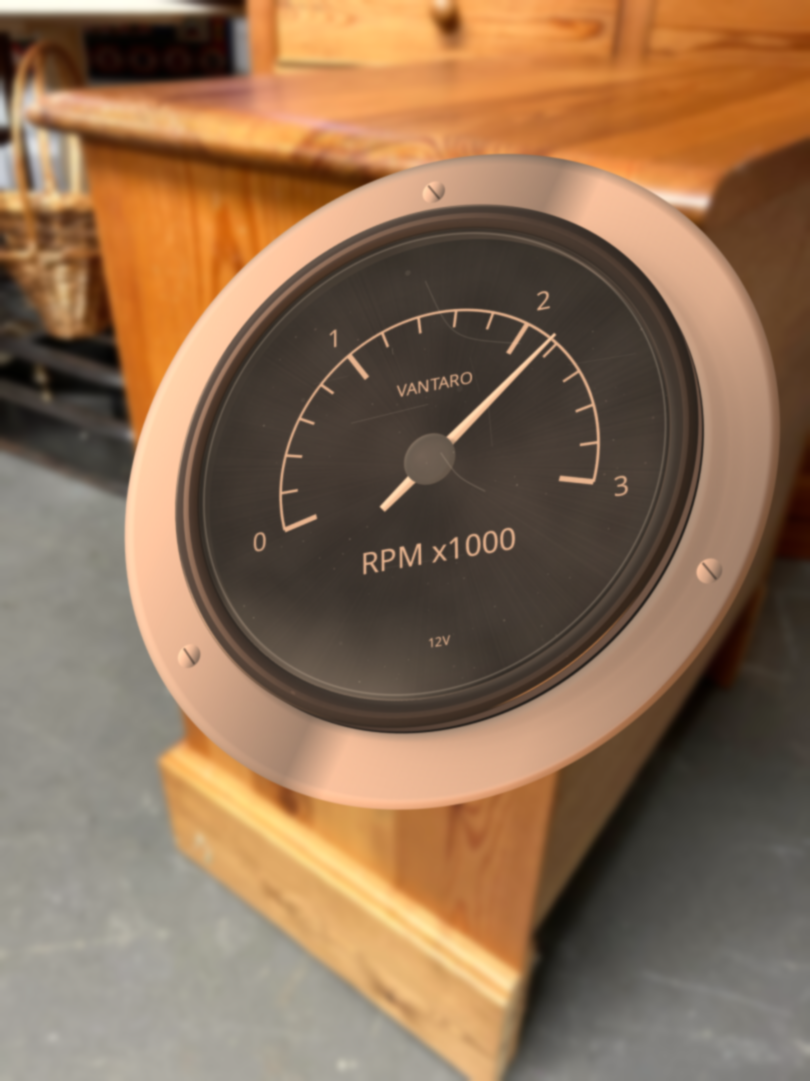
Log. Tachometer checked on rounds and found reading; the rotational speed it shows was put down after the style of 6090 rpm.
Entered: 2200 rpm
